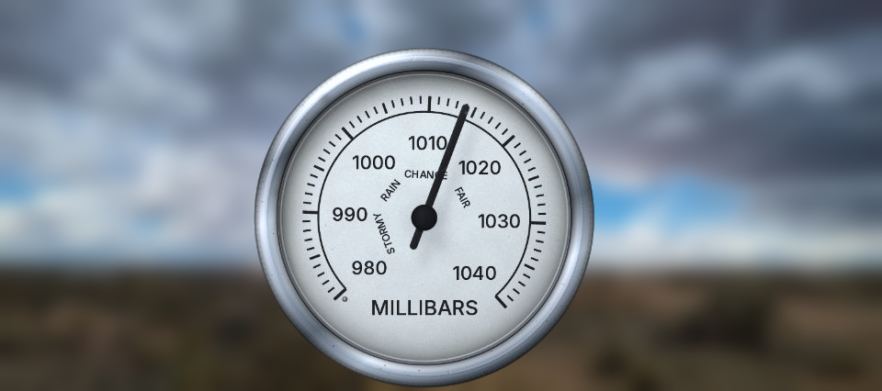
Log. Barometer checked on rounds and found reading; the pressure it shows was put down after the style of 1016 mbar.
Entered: 1014 mbar
